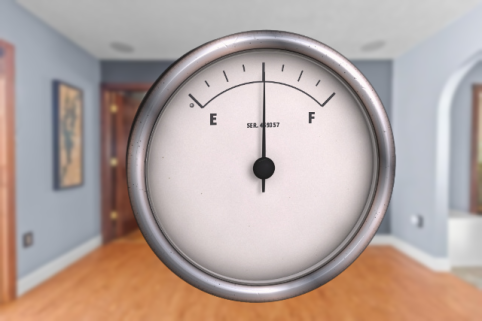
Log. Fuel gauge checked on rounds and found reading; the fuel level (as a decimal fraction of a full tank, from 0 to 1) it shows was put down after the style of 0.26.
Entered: 0.5
